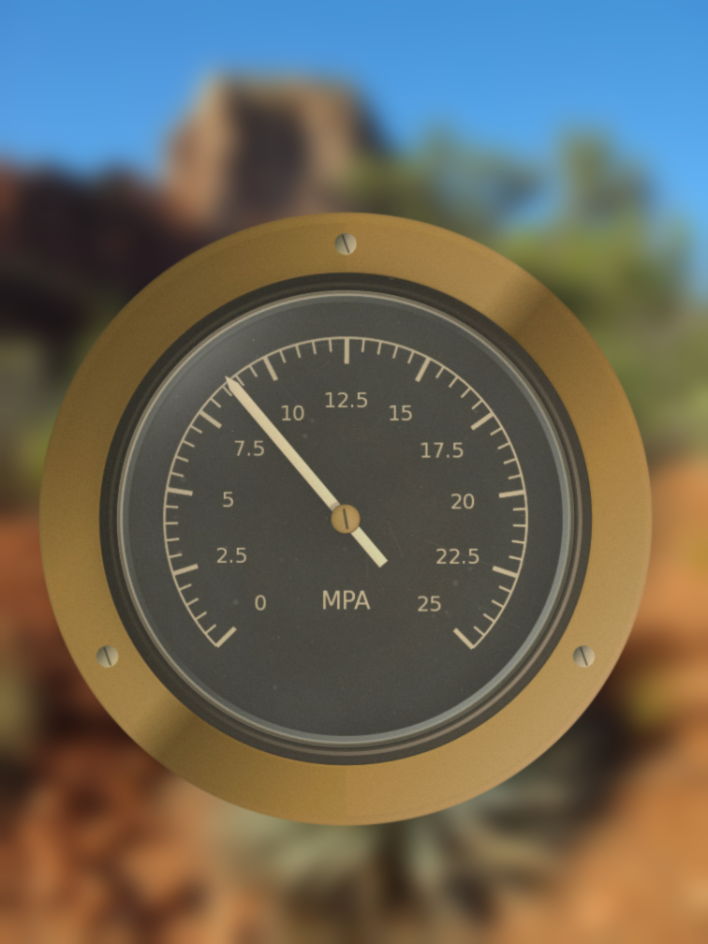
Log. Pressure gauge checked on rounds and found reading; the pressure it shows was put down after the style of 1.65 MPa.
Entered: 8.75 MPa
